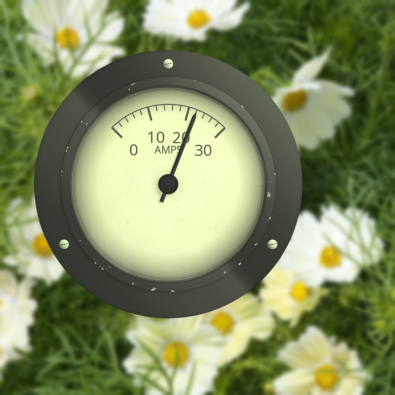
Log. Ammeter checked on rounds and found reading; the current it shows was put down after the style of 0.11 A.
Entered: 22 A
